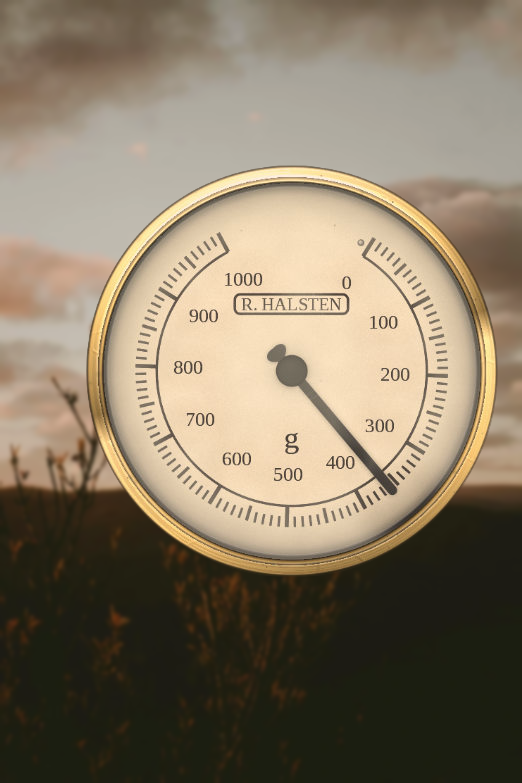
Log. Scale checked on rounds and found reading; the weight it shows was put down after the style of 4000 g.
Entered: 360 g
